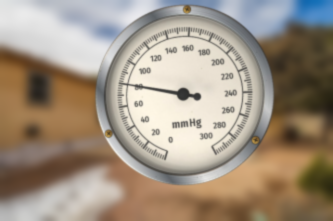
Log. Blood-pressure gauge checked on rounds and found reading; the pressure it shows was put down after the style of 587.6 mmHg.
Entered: 80 mmHg
